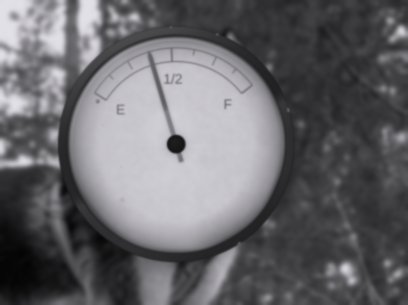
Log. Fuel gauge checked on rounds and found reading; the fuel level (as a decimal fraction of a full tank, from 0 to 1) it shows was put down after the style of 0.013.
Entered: 0.375
